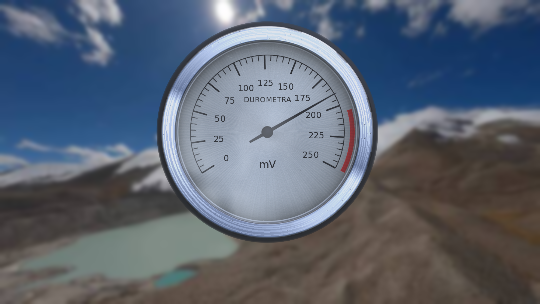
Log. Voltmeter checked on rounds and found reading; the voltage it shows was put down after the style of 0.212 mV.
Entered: 190 mV
